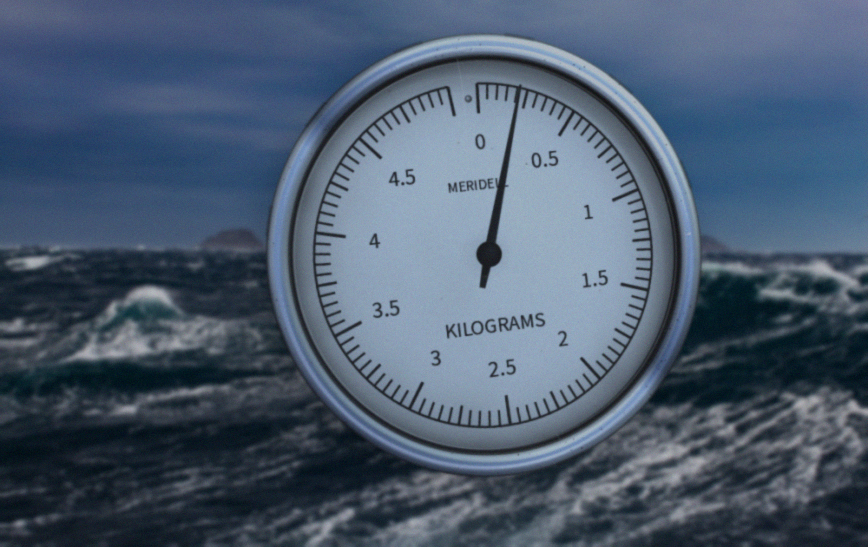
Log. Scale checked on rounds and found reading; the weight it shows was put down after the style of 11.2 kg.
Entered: 0.2 kg
